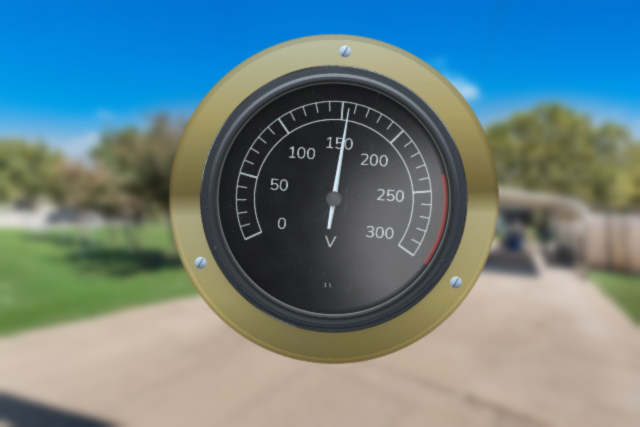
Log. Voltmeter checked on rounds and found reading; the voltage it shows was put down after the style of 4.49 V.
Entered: 155 V
